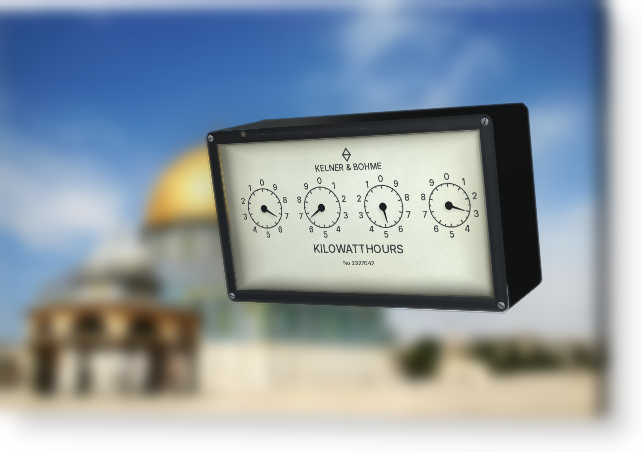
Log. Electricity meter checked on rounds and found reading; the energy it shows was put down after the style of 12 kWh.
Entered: 6653 kWh
